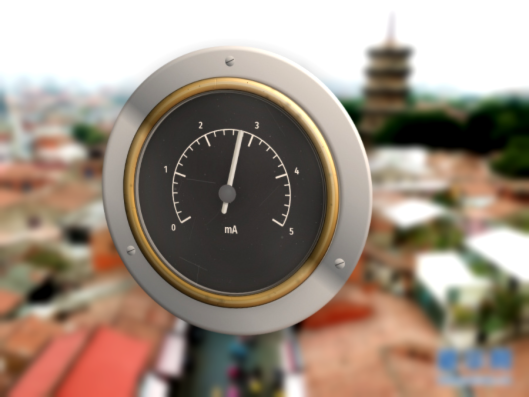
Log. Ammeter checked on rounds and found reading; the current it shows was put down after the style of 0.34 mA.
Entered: 2.8 mA
